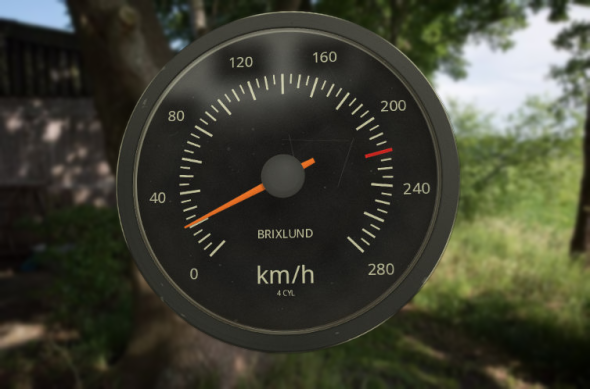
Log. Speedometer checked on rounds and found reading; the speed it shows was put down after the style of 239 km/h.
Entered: 20 km/h
